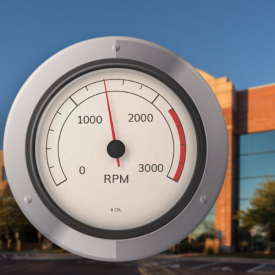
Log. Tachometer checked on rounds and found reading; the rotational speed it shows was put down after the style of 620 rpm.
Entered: 1400 rpm
